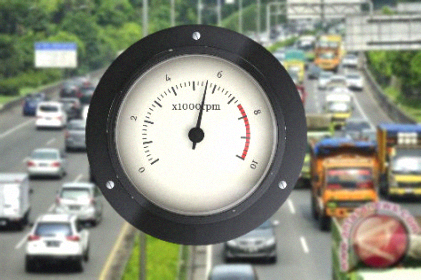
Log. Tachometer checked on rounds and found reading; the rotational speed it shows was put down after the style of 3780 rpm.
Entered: 5600 rpm
